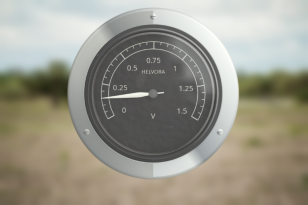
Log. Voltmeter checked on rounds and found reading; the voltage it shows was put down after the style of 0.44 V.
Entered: 0.15 V
